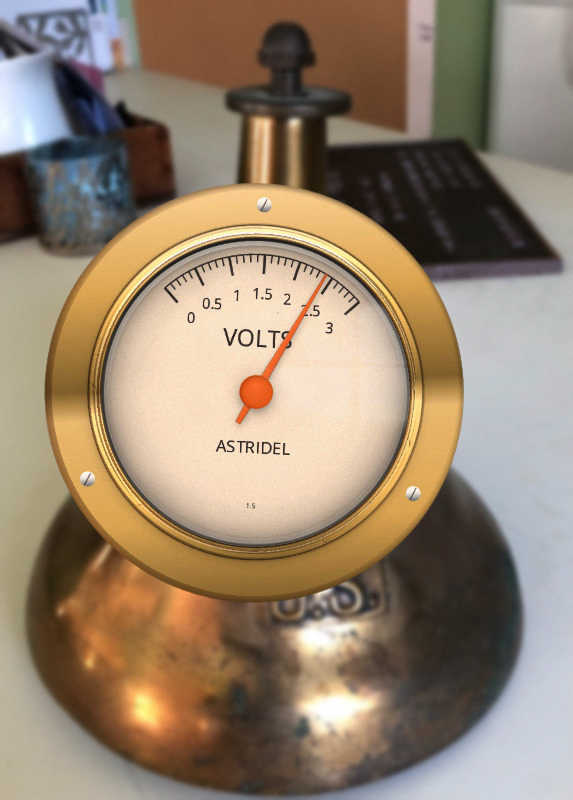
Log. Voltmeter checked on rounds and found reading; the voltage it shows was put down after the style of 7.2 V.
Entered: 2.4 V
